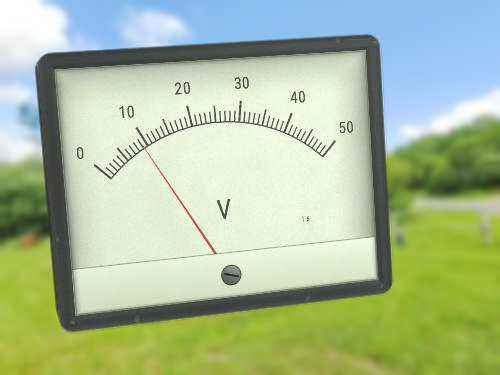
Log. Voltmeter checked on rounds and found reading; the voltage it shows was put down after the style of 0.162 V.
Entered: 9 V
